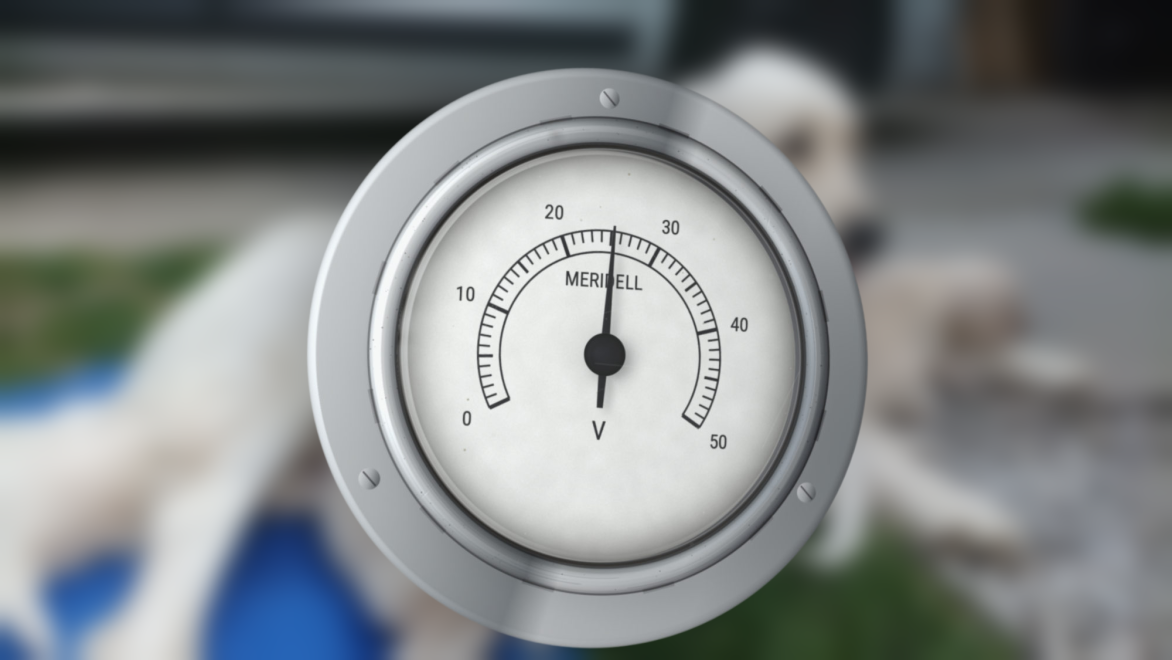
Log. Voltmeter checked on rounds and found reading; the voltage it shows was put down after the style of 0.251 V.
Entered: 25 V
